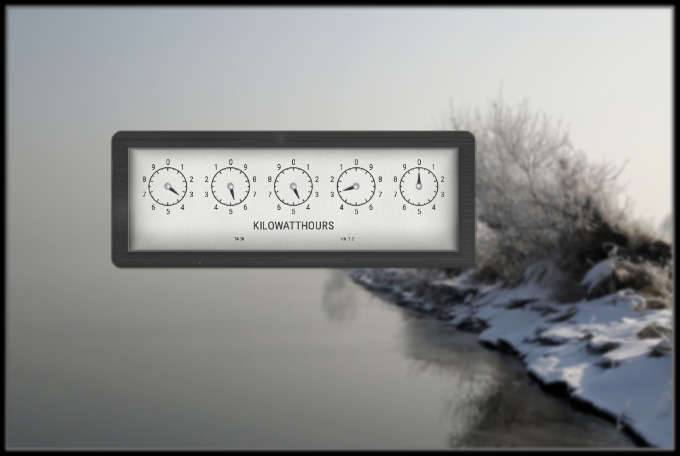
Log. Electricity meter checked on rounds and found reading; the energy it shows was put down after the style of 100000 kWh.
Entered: 35430 kWh
